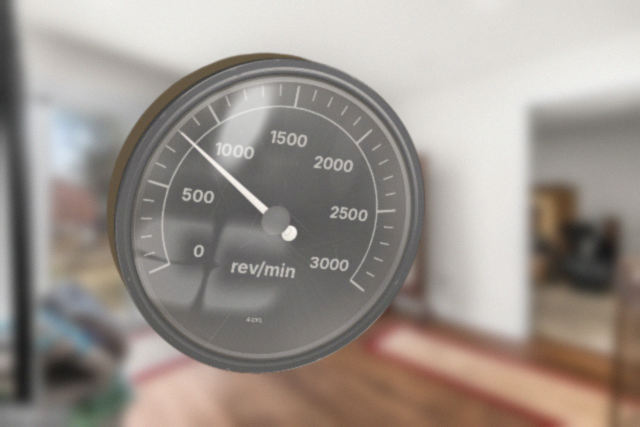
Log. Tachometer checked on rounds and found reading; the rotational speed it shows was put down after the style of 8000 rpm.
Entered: 800 rpm
